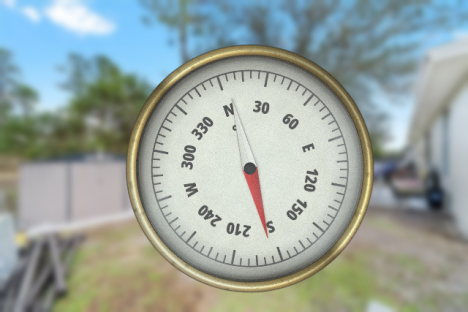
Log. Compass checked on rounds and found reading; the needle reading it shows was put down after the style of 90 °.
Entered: 185 °
